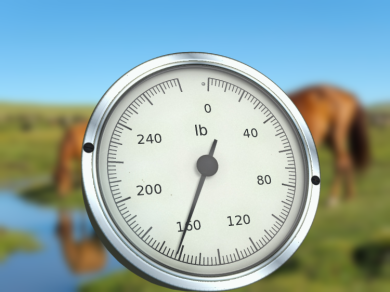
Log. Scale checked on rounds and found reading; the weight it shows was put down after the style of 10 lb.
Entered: 162 lb
